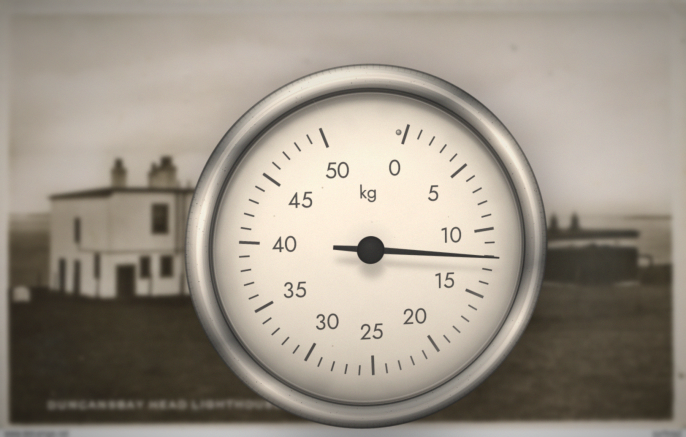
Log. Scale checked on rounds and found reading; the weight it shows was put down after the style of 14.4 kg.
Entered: 12 kg
